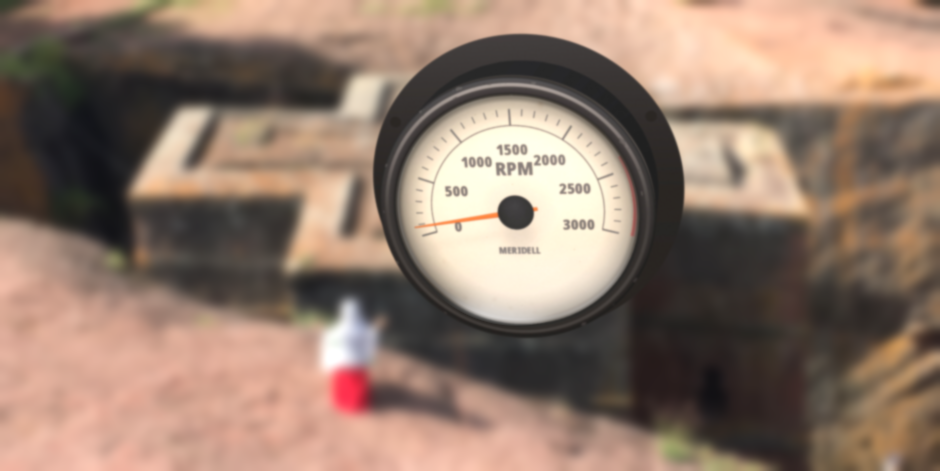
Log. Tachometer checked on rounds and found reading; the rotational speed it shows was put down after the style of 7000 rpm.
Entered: 100 rpm
